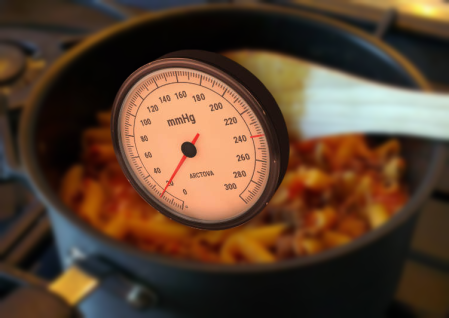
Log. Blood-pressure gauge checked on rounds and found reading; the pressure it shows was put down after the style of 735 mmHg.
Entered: 20 mmHg
